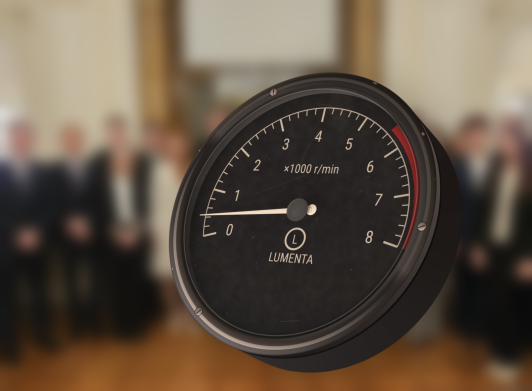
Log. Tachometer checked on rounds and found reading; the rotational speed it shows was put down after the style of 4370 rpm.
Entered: 400 rpm
